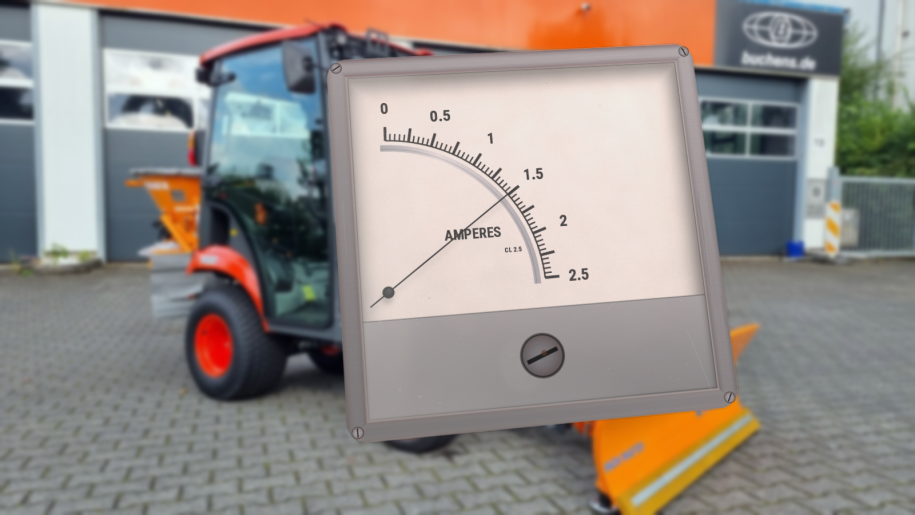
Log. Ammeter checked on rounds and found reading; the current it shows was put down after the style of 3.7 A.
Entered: 1.5 A
